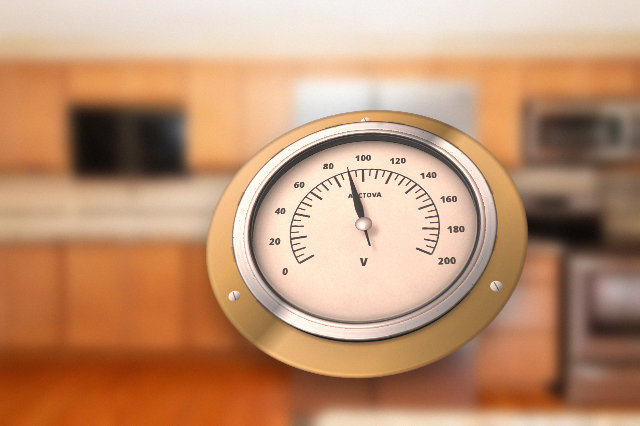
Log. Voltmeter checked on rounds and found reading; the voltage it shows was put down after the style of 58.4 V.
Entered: 90 V
